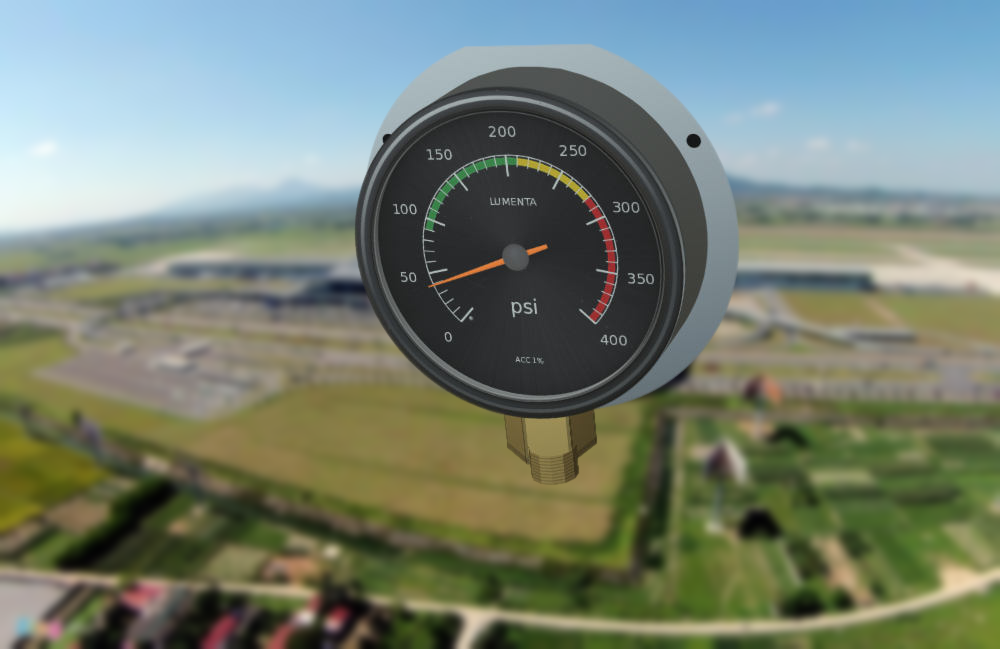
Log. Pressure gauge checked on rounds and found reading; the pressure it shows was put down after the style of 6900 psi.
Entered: 40 psi
